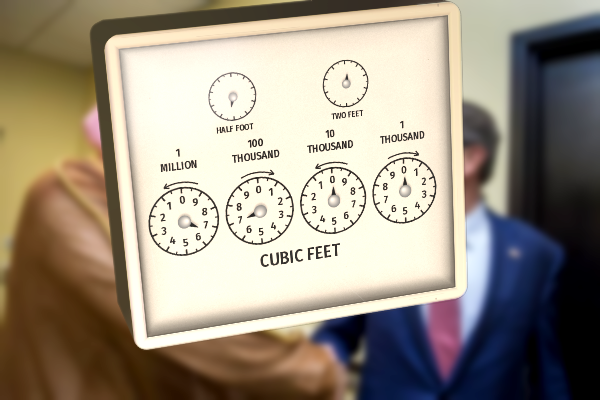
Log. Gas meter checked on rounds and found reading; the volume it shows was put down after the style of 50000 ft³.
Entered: 670000 ft³
